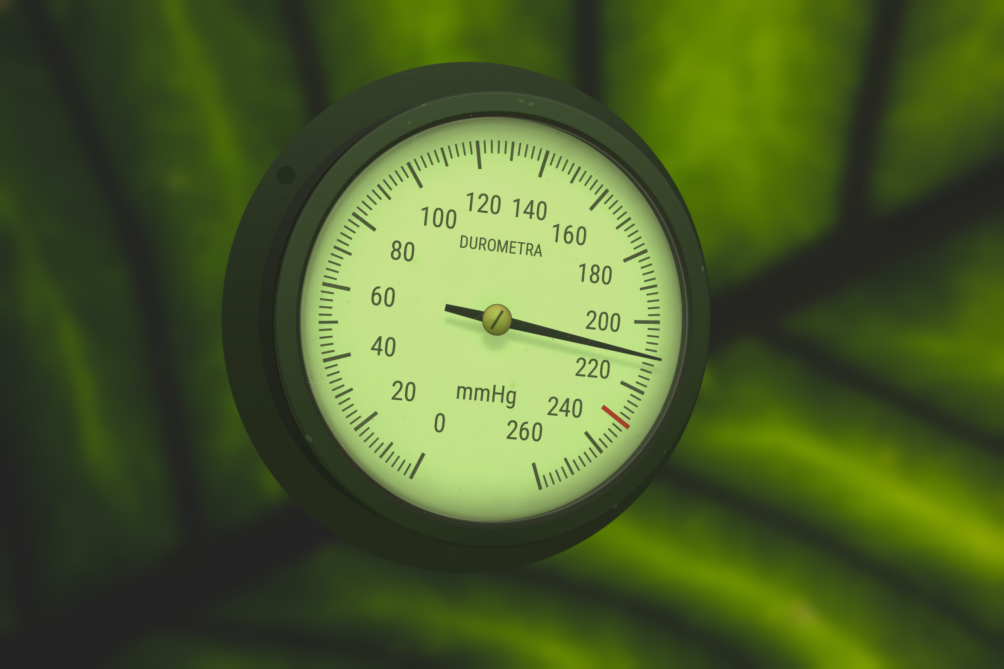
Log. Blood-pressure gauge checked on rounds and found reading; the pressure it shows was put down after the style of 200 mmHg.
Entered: 210 mmHg
